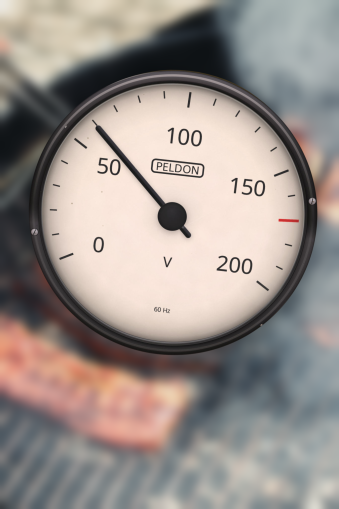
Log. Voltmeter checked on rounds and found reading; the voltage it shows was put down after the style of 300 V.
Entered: 60 V
